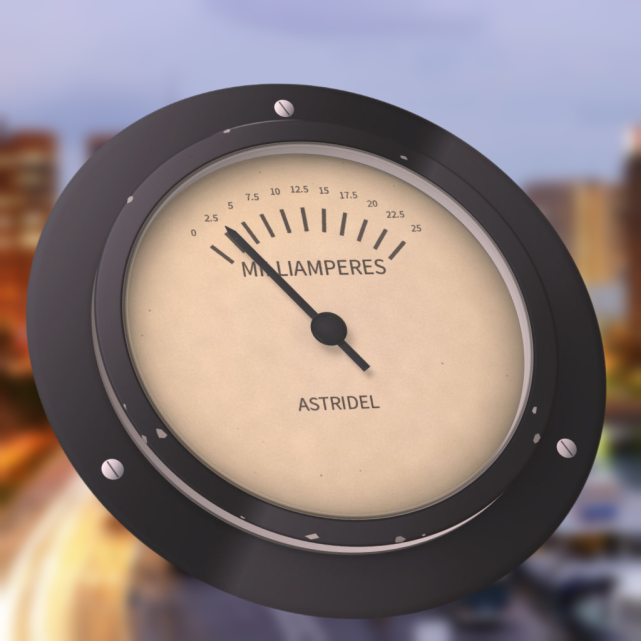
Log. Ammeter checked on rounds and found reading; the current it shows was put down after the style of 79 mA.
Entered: 2.5 mA
